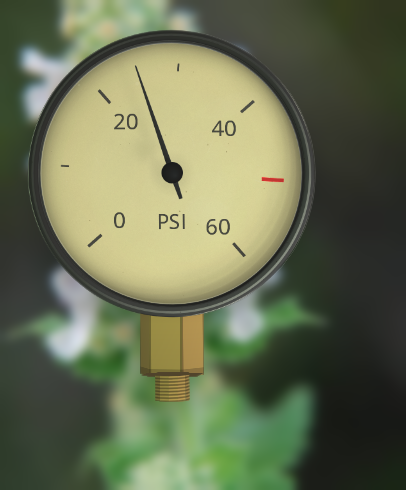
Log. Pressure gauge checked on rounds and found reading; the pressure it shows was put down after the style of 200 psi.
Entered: 25 psi
